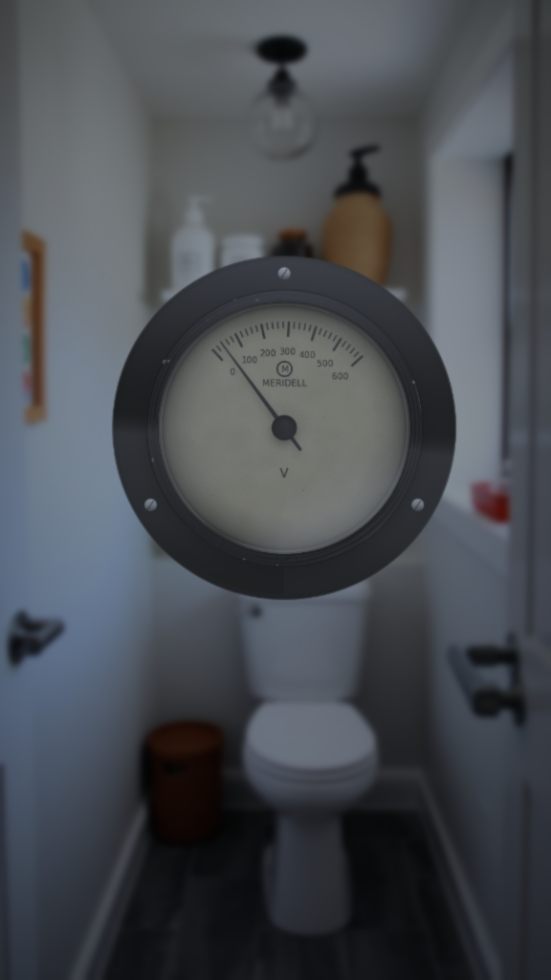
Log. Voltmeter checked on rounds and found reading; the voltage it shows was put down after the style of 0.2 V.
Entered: 40 V
